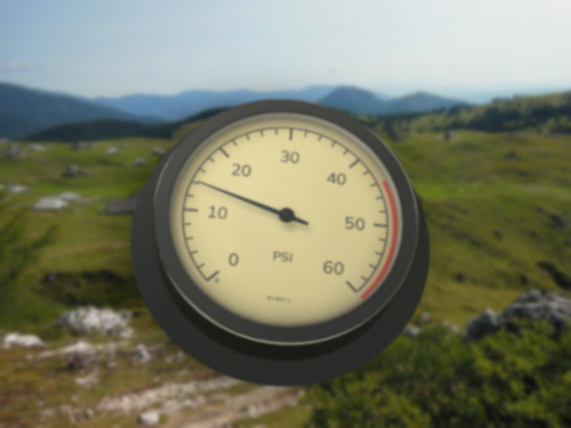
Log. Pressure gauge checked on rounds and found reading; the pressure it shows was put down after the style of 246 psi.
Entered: 14 psi
